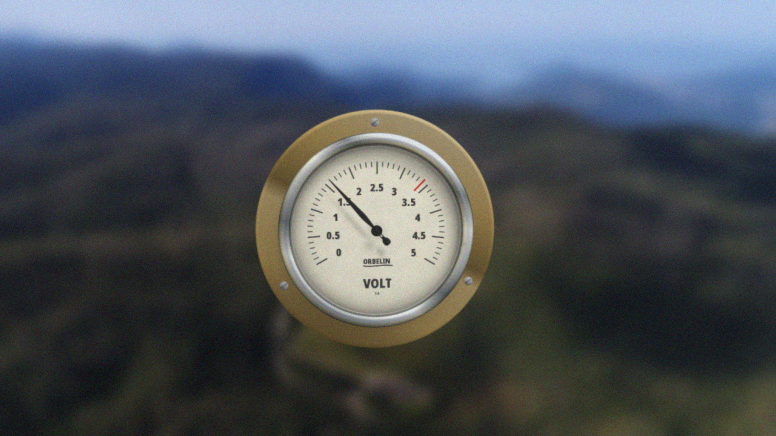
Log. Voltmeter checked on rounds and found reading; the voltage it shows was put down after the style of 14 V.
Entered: 1.6 V
